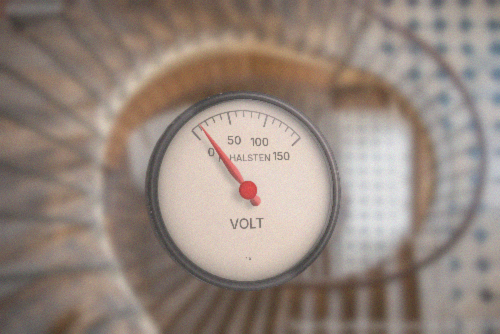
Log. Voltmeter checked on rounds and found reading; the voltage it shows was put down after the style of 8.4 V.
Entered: 10 V
